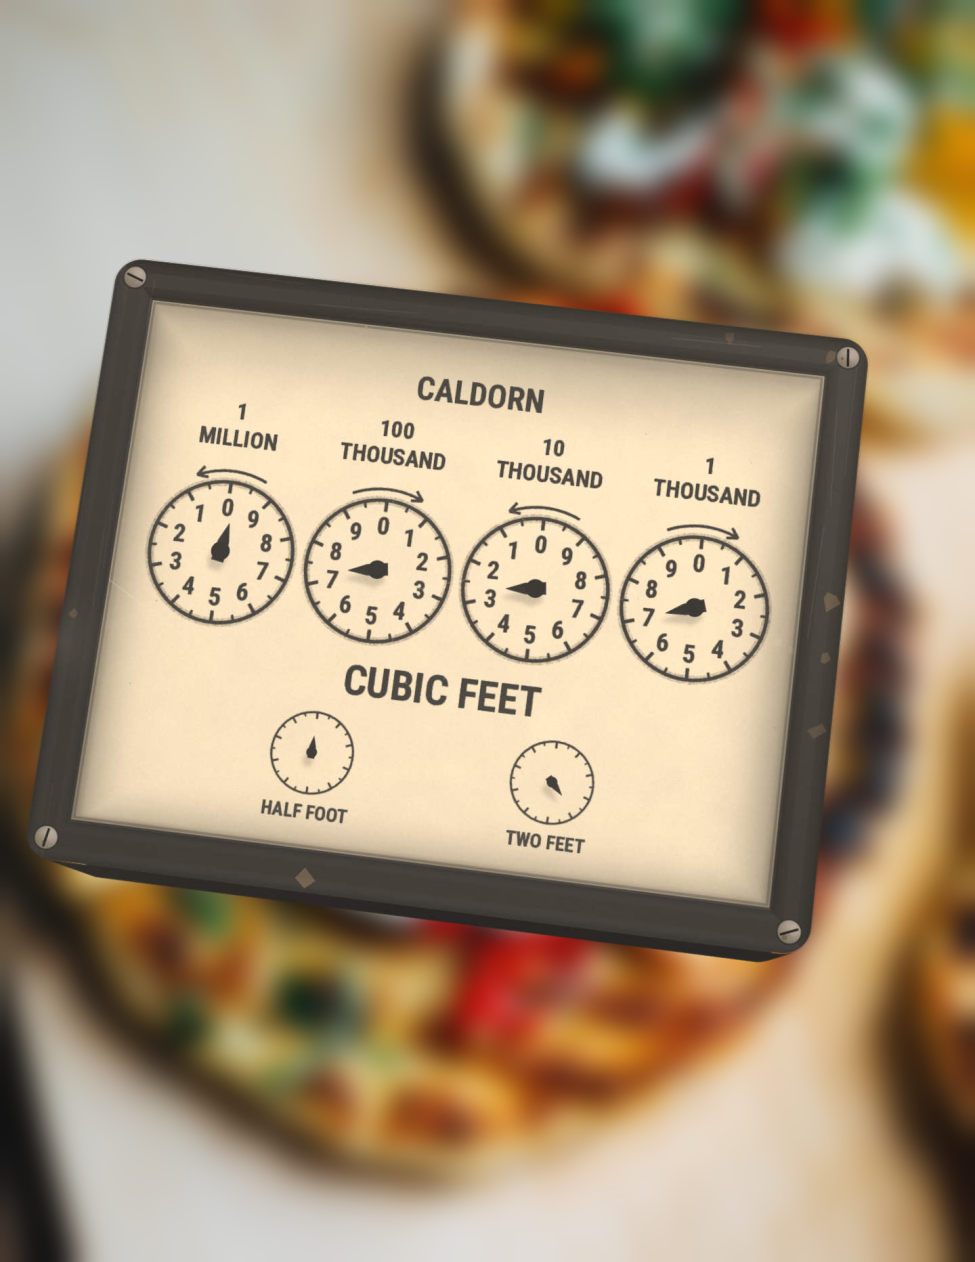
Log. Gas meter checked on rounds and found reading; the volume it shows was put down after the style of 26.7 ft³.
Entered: 972700 ft³
